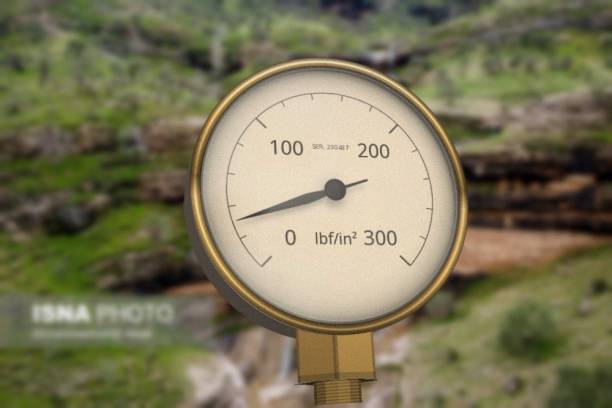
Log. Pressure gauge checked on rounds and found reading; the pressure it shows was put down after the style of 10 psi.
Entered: 30 psi
